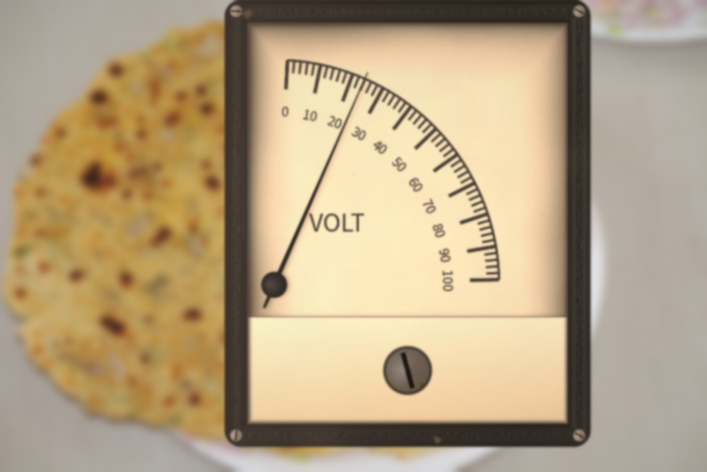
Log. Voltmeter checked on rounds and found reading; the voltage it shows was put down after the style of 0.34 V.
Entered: 24 V
